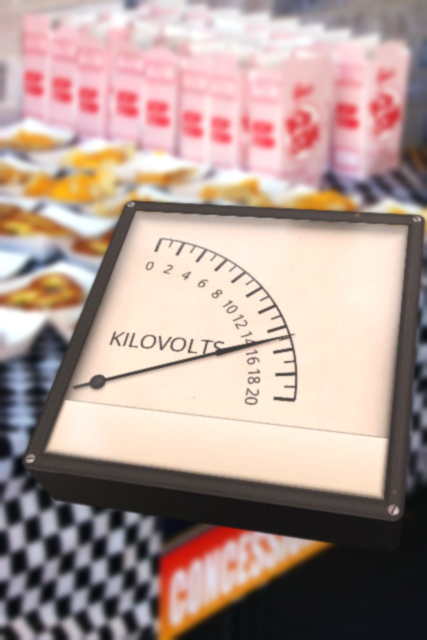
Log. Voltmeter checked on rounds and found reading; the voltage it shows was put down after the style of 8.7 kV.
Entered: 15 kV
